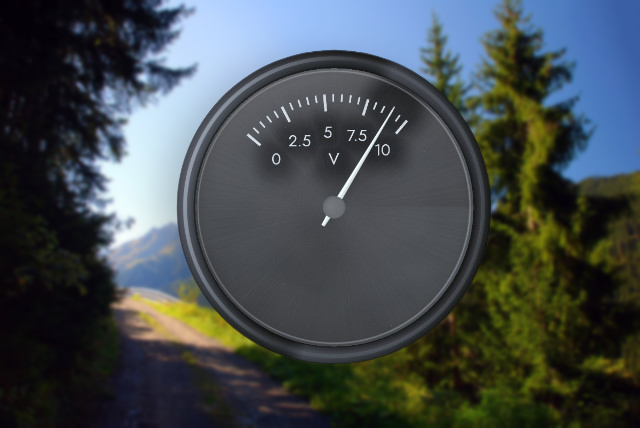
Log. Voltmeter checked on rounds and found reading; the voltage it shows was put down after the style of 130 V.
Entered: 9 V
